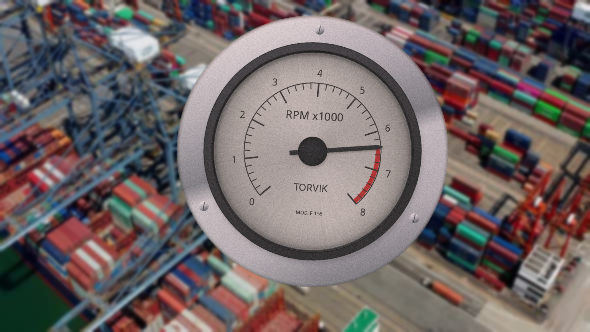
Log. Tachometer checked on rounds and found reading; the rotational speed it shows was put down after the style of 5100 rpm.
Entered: 6400 rpm
